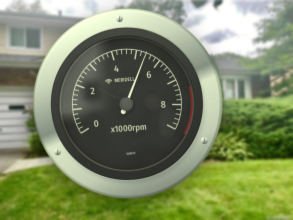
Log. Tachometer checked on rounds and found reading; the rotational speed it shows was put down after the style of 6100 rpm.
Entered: 5400 rpm
